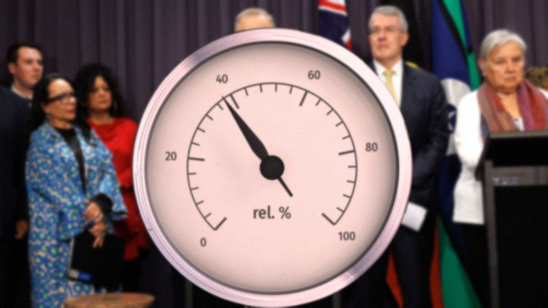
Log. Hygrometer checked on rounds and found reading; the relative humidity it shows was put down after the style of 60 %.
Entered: 38 %
